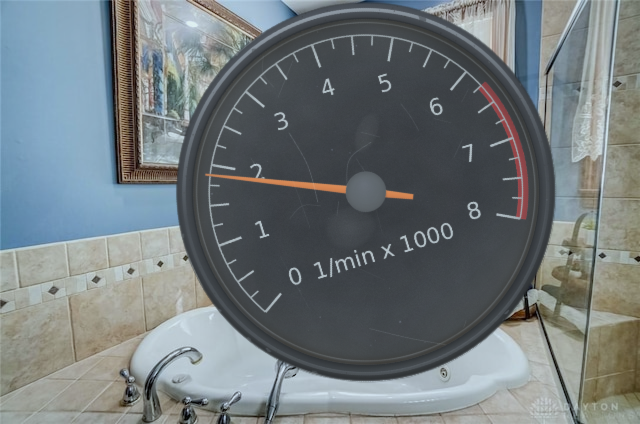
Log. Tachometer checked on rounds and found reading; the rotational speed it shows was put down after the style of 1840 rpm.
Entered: 1875 rpm
